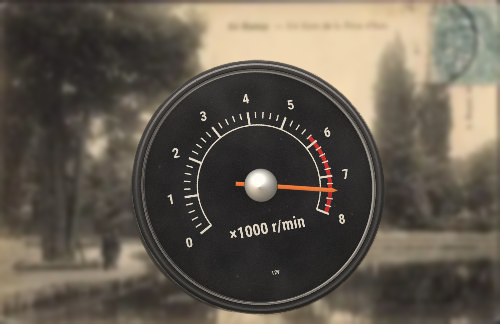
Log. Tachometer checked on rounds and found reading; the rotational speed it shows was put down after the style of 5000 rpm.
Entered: 7400 rpm
